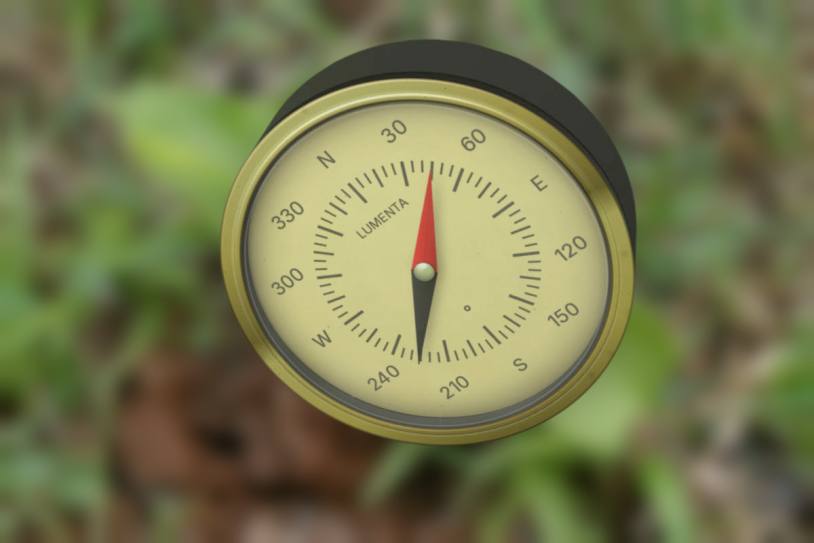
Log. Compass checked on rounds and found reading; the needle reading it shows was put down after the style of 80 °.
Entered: 45 °
